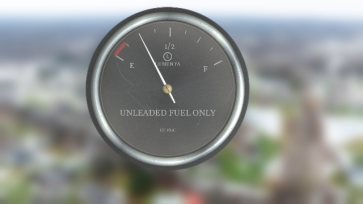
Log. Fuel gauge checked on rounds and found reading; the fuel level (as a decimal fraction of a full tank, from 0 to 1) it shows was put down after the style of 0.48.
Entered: 0.25
